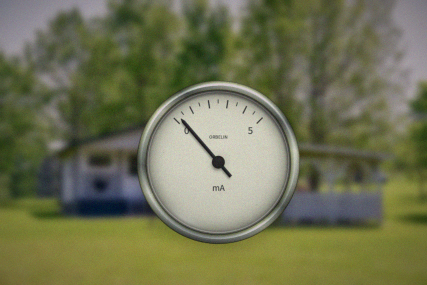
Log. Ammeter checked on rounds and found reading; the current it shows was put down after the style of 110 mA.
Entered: 0.25 mA
